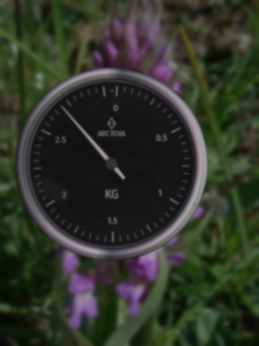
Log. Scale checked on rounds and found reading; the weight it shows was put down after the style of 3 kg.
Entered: 2.7 kg
